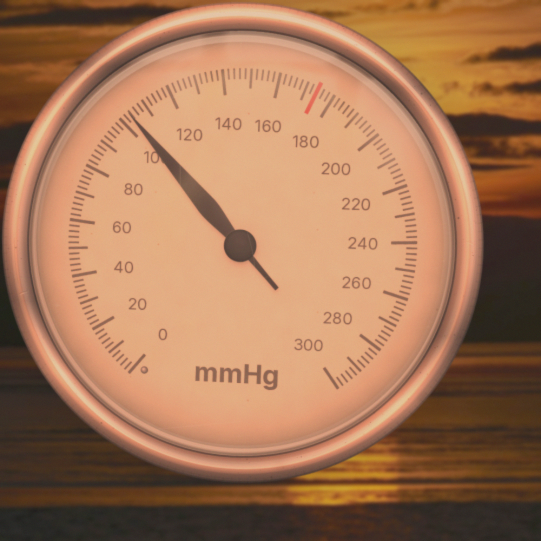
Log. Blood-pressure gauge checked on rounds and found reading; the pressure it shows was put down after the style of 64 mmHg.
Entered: 104 mmHg
